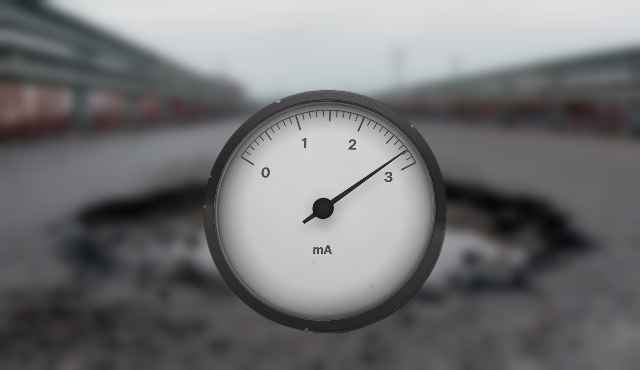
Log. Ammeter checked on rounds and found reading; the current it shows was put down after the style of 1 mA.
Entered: 2.8 mA
